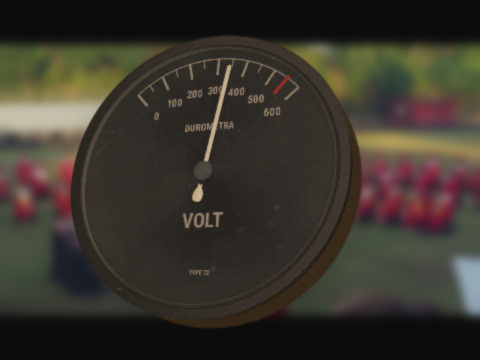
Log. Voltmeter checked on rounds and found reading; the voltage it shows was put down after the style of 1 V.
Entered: 350 V
